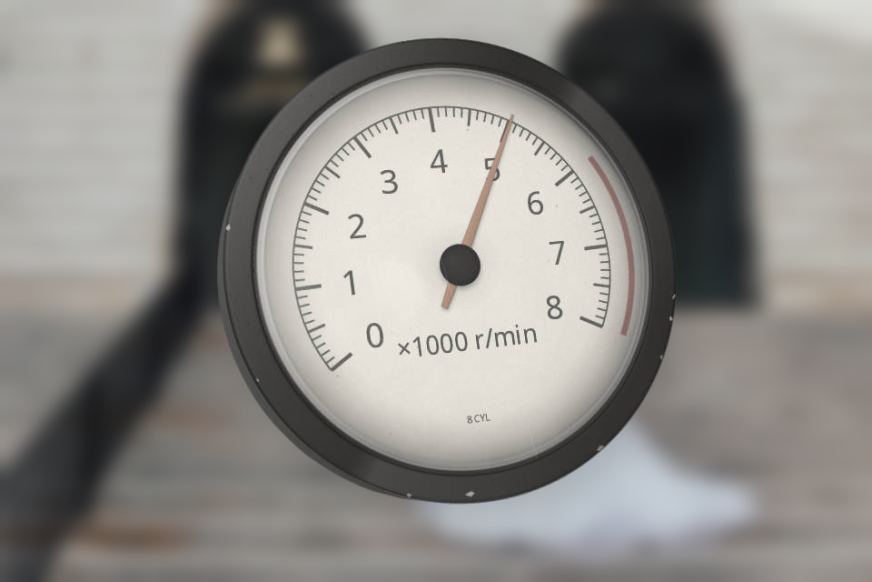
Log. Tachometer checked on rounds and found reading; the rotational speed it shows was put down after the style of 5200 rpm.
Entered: 5000 rpm
